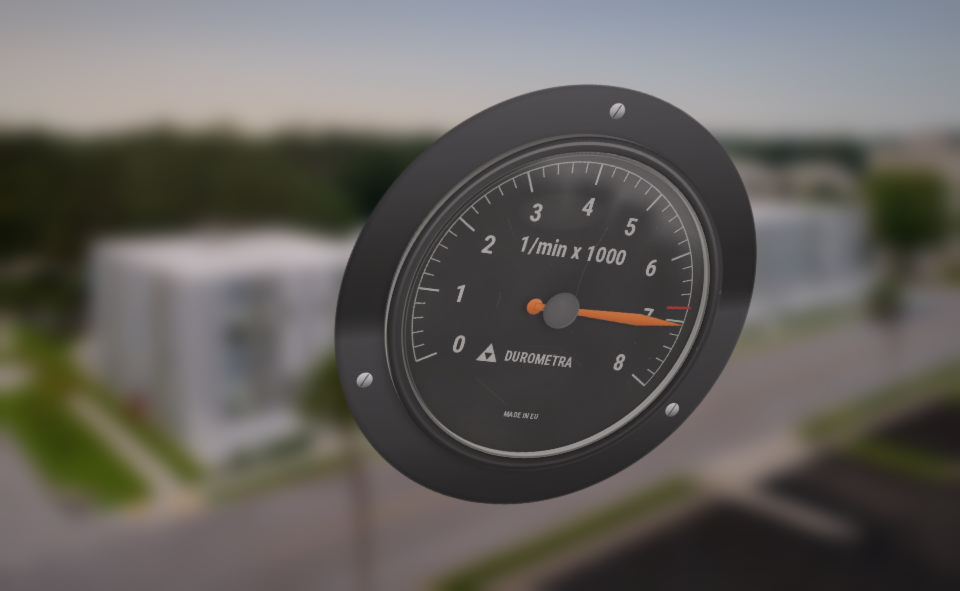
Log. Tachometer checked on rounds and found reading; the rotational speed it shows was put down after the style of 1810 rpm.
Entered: 7000 rpm
